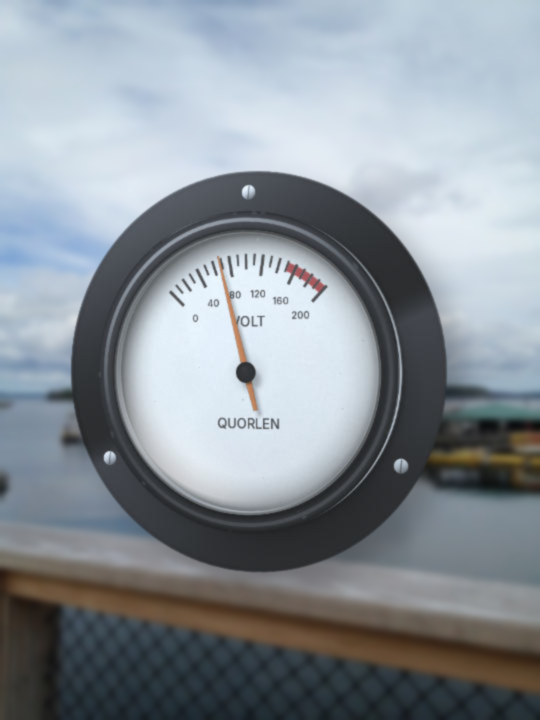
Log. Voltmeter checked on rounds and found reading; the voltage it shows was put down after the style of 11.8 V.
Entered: 70 V
